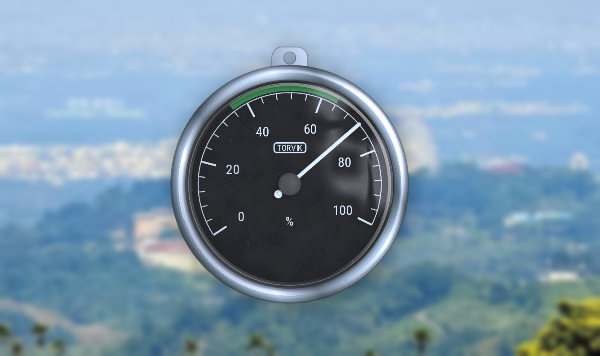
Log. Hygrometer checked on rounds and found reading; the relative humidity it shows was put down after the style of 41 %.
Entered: 72 %
